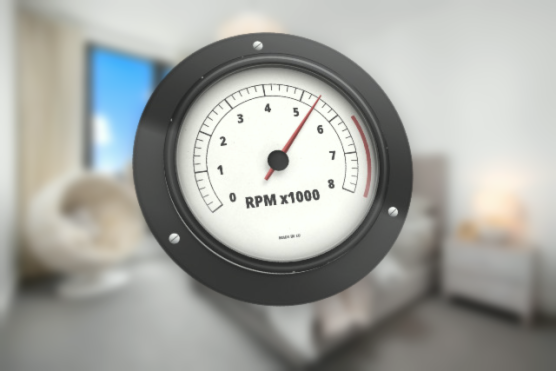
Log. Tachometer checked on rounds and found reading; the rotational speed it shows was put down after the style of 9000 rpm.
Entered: 5400 rpm
